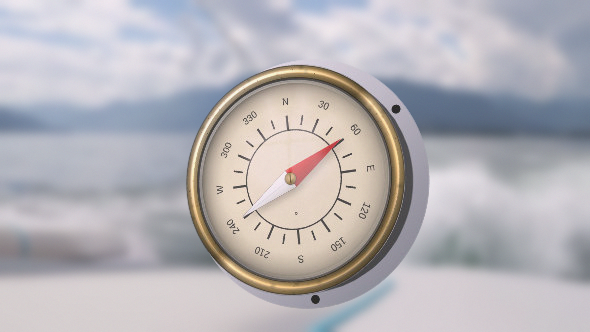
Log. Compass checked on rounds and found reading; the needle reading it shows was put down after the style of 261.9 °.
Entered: 60 °
